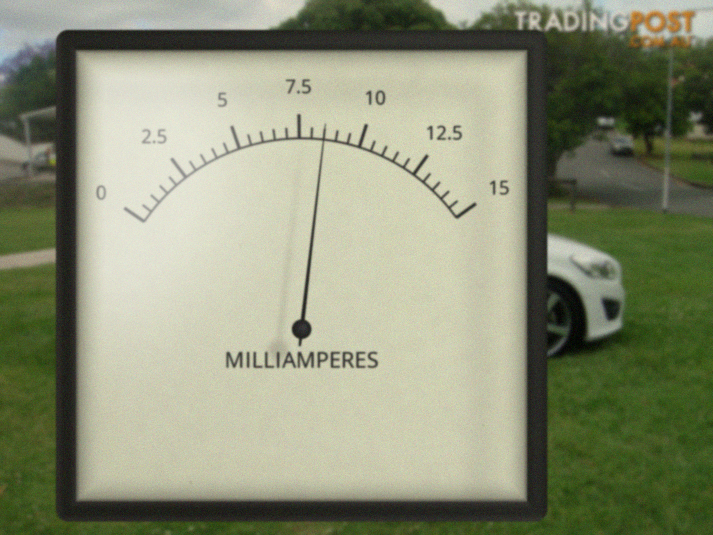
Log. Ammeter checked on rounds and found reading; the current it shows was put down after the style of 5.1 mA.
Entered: 8.5 mA
